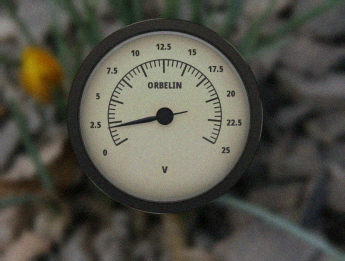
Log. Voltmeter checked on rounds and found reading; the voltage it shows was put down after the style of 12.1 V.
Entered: 2 V
